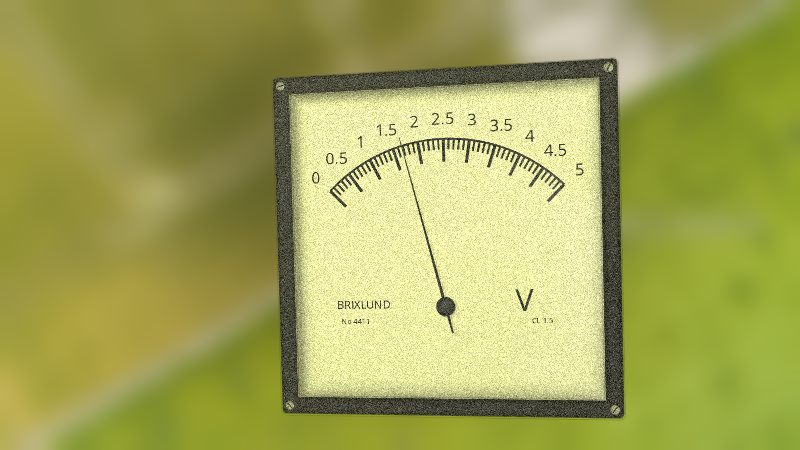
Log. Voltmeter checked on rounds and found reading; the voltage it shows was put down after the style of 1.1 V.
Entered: 1.7 V
